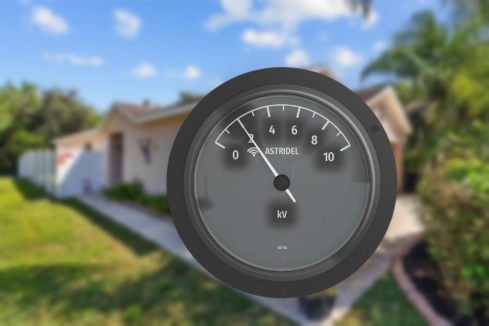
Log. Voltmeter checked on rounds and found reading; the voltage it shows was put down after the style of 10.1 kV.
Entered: 2 kV
